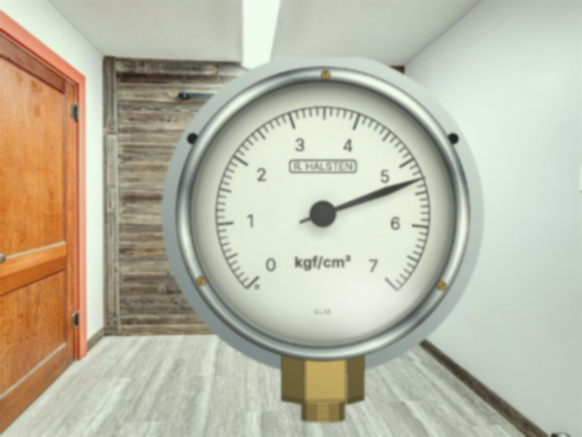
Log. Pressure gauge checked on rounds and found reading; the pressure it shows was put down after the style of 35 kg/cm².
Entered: 5.3 kg/cm²
